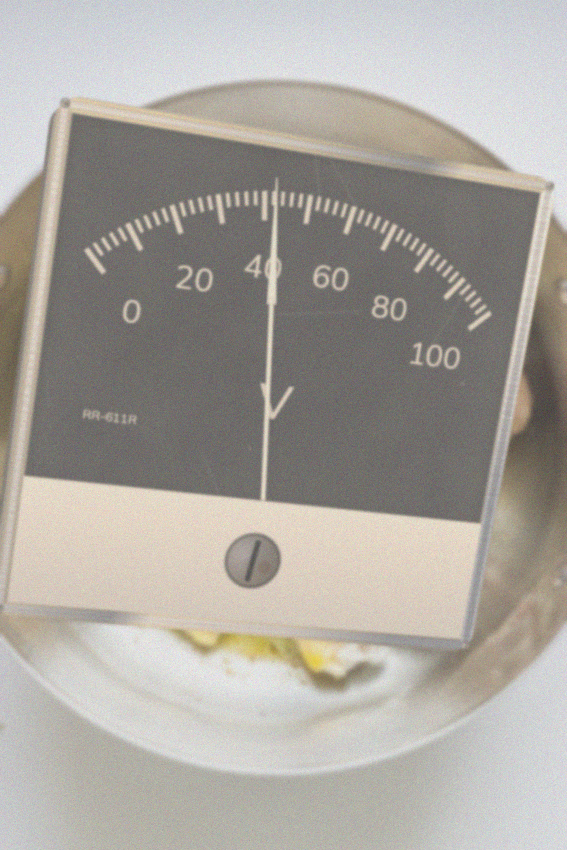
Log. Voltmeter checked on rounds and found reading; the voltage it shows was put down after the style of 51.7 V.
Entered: 42 V
